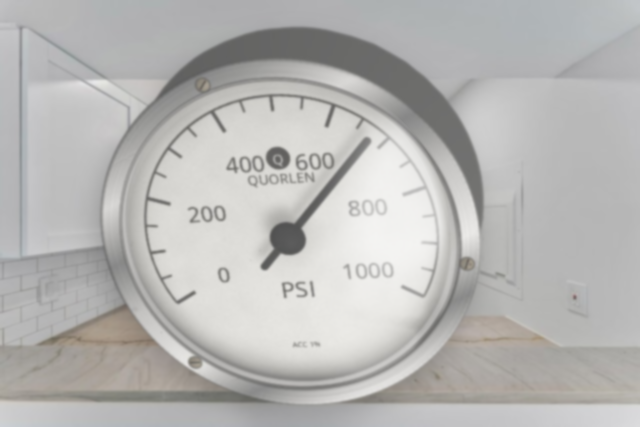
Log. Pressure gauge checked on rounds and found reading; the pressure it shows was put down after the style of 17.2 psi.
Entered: 675 psi
